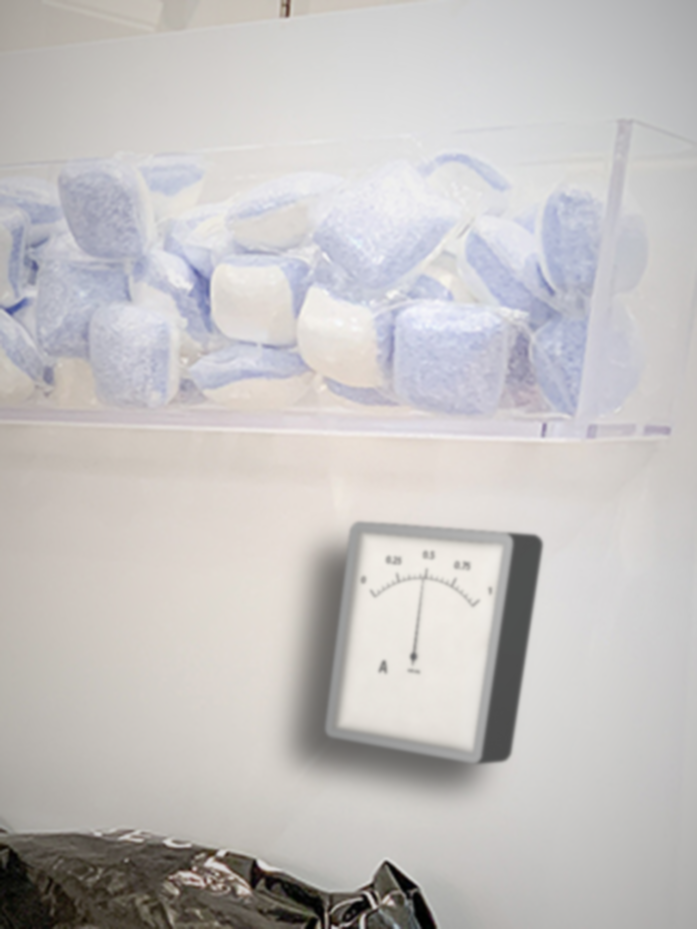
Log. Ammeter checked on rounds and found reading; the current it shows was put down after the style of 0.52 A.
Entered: 0.5 A
